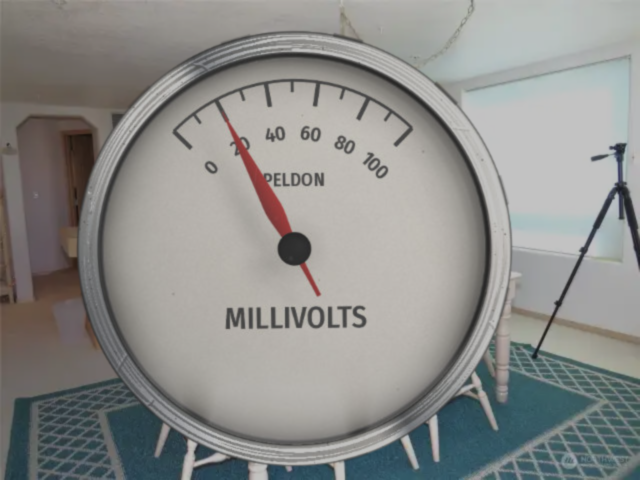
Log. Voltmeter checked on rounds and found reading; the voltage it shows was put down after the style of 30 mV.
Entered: 20 mV
